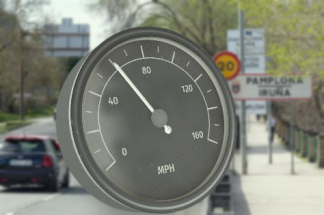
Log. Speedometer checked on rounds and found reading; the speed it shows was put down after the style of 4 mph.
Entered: 60 mph
